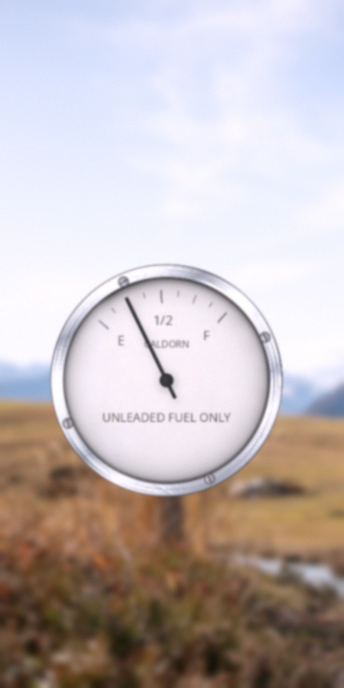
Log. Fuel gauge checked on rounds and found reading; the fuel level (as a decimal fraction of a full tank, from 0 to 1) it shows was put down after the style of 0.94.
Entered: 0.25
